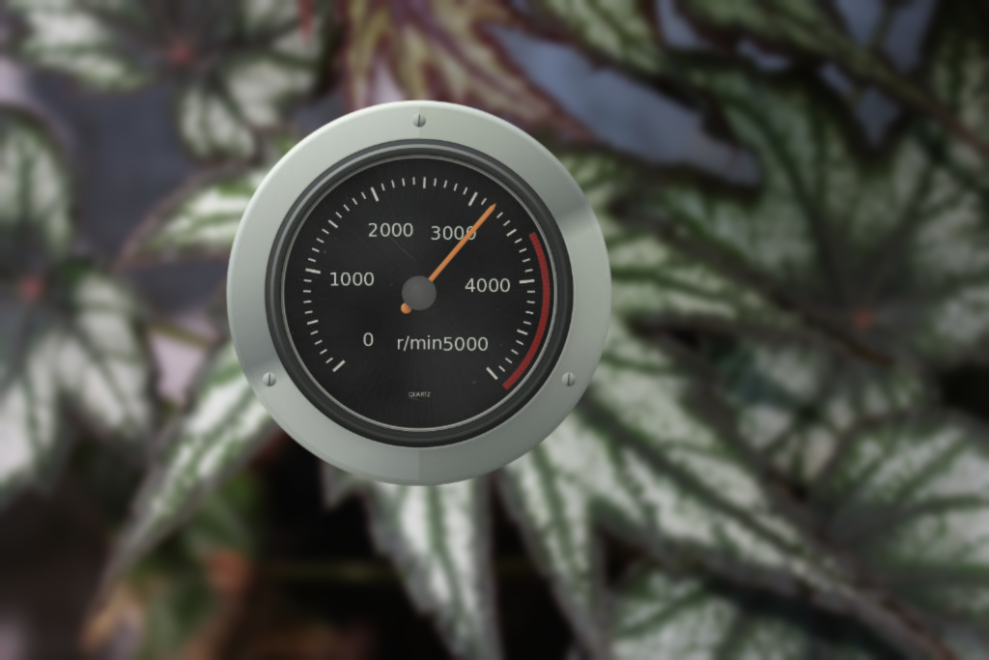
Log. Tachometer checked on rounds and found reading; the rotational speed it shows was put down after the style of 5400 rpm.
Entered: 3200 rpm
